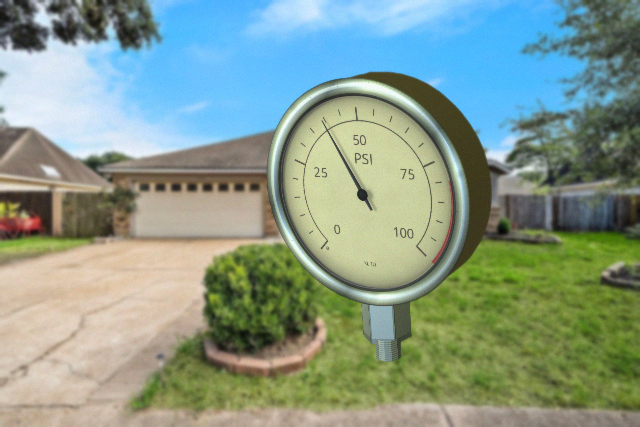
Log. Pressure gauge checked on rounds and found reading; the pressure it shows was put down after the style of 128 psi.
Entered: 40 psi
